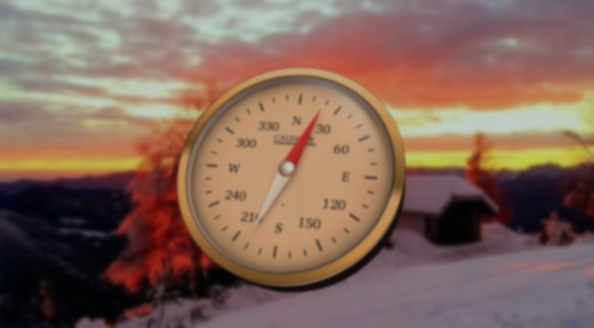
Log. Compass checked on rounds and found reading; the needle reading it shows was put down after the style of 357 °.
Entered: 20 °
